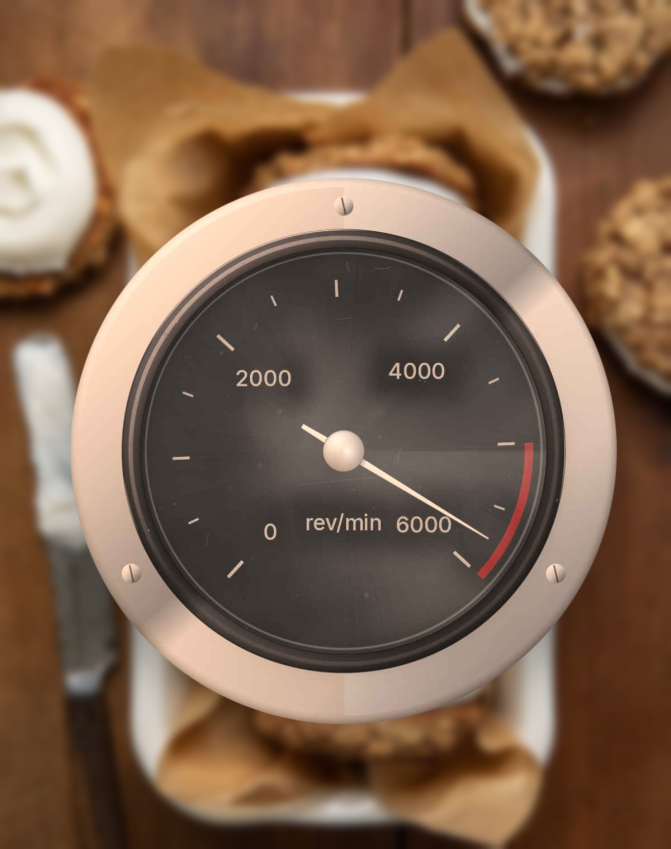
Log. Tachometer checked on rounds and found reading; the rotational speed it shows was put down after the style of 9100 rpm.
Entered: 5750 rpm
